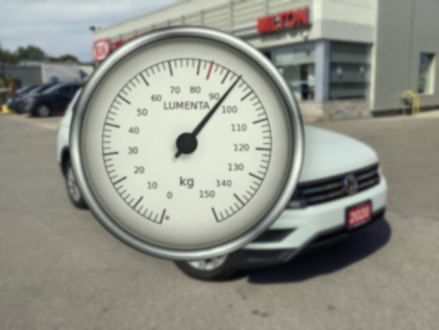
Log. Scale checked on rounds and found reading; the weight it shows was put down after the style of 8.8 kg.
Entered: 94 kg
